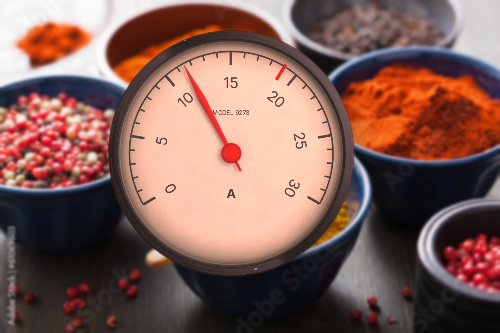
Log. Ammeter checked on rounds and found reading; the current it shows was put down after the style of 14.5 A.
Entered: 11.5 A
